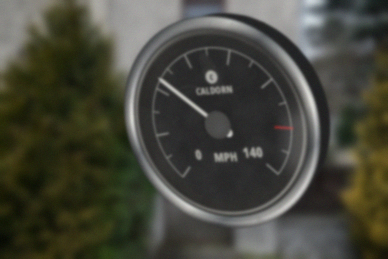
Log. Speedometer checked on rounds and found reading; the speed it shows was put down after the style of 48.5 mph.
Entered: 45 mph
